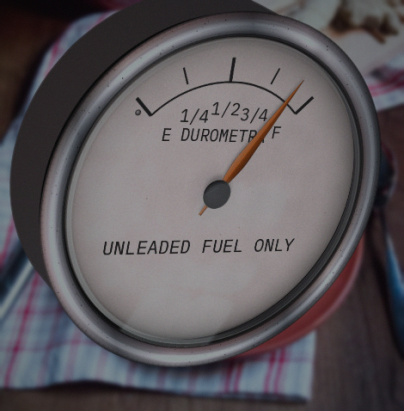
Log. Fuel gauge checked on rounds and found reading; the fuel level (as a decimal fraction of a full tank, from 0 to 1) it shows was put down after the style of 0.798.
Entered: 0.875
